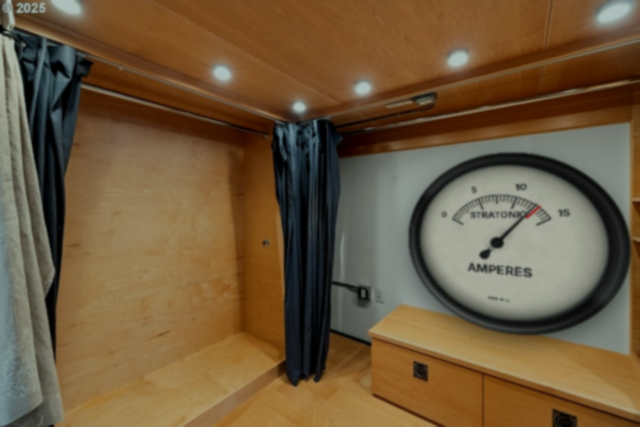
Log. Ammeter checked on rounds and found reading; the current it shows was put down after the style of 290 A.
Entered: 12.5 A
